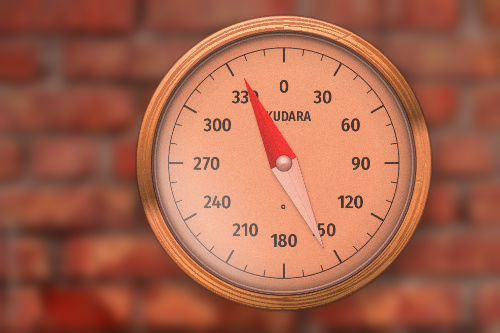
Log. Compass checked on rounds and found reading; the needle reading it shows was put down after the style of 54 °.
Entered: 335 °
